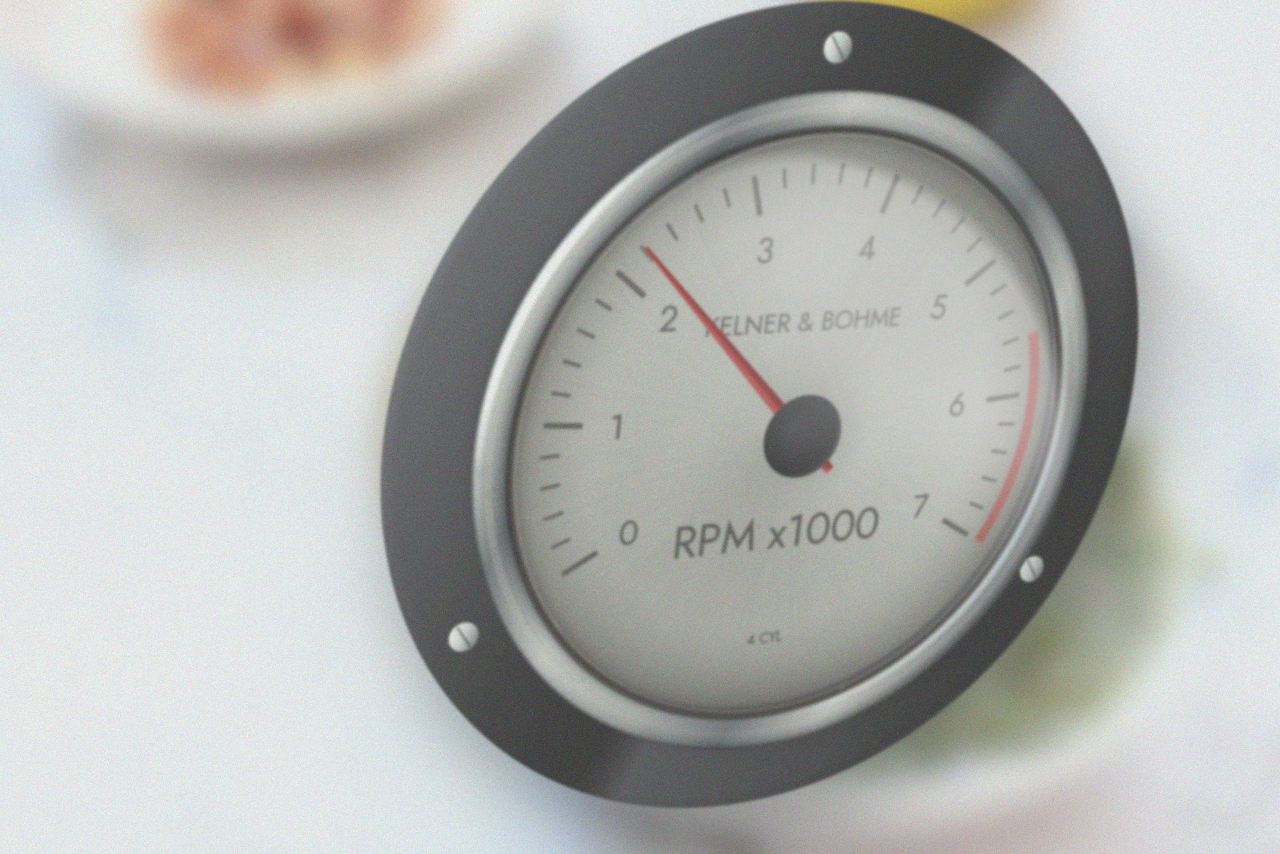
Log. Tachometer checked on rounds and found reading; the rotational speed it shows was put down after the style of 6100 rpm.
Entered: 2200 rpm
